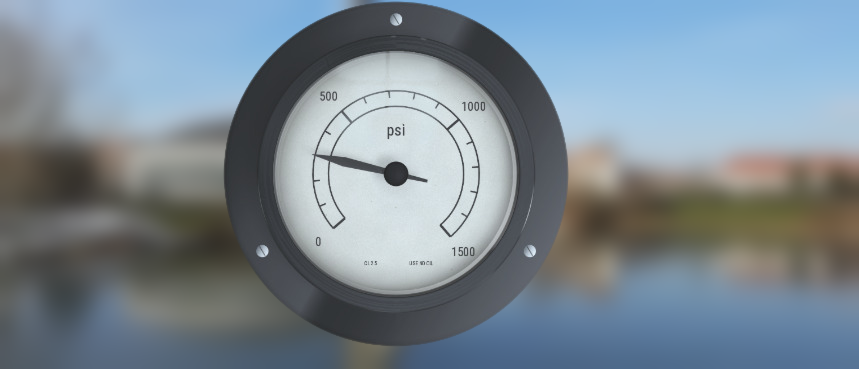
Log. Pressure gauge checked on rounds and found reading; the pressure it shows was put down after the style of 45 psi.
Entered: 300 psi
